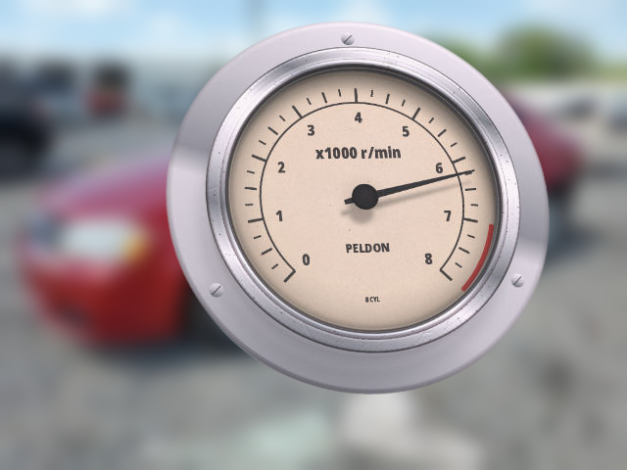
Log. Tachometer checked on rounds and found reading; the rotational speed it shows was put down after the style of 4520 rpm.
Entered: 6250 rpm
